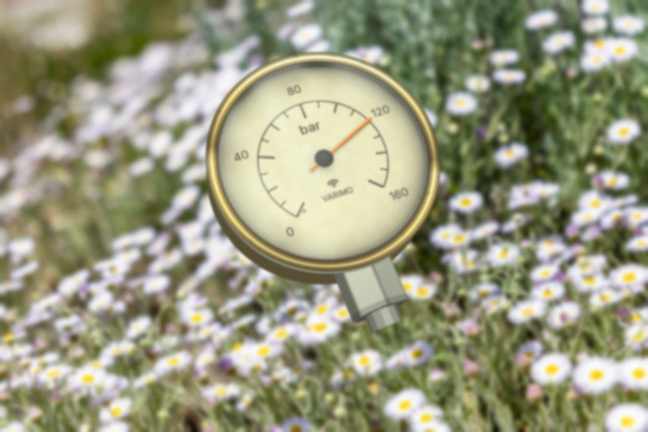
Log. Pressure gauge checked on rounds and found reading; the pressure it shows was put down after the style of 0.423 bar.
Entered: 120 bar
